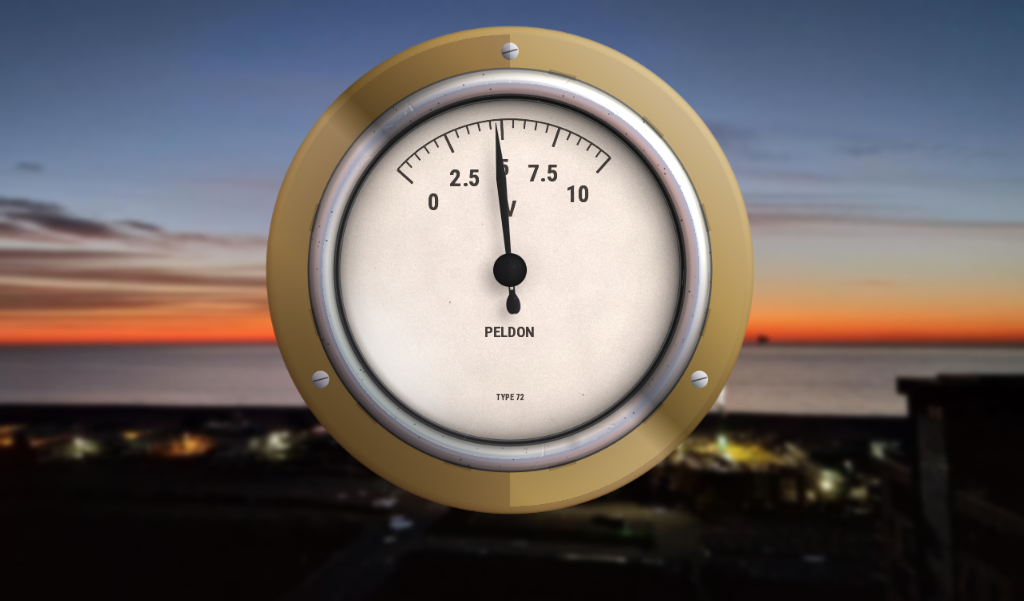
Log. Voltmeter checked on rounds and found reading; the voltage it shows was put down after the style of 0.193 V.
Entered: 4.75 V
